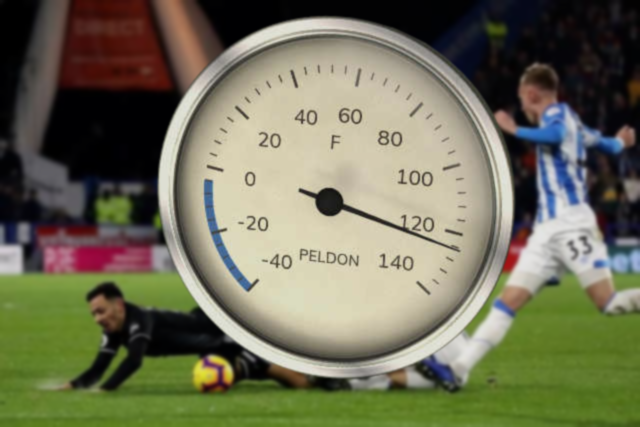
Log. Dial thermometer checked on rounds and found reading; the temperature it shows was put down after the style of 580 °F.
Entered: 124 °F
